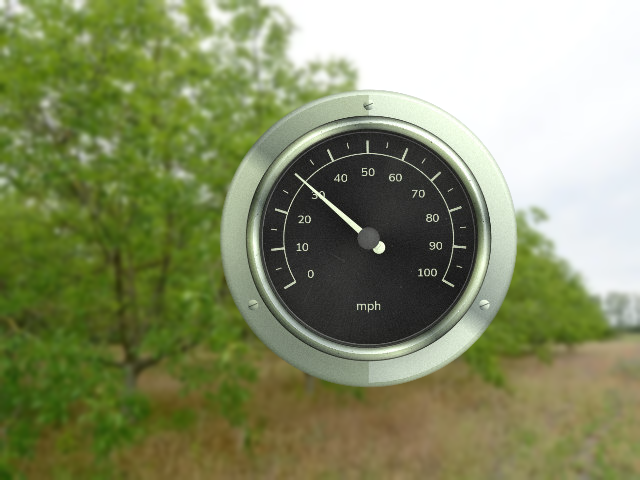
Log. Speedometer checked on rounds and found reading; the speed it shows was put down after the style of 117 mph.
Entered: 30 mph
